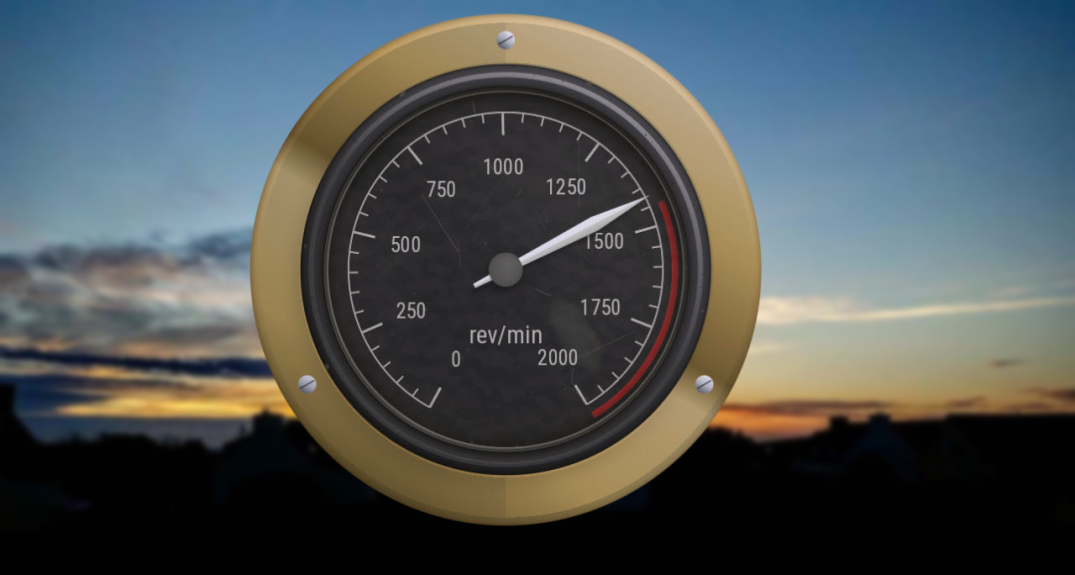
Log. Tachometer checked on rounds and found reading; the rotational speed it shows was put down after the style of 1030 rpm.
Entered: 1425 rpm
